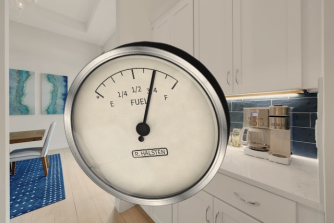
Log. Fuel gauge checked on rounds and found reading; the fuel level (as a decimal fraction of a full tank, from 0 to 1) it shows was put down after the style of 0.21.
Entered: 0.75
